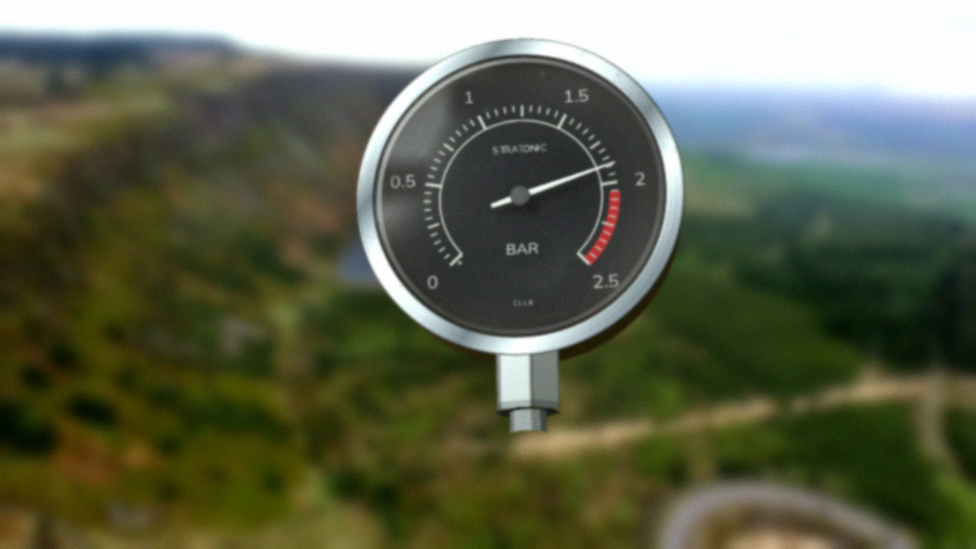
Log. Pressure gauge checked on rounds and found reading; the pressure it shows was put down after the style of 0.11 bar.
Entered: 1.9 bar
